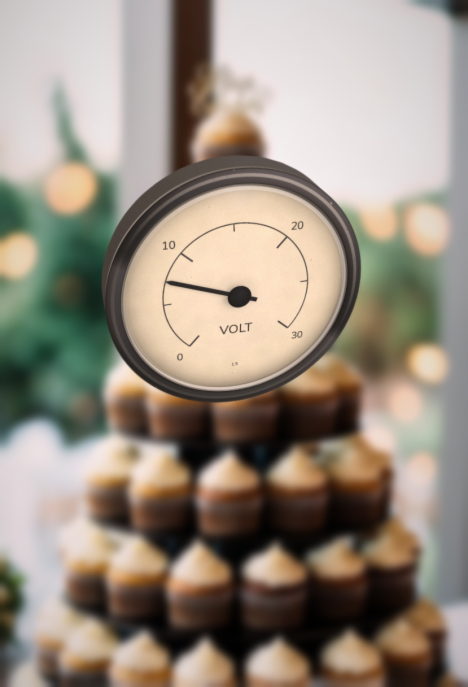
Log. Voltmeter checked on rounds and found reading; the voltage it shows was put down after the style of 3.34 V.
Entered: 7.5 V
